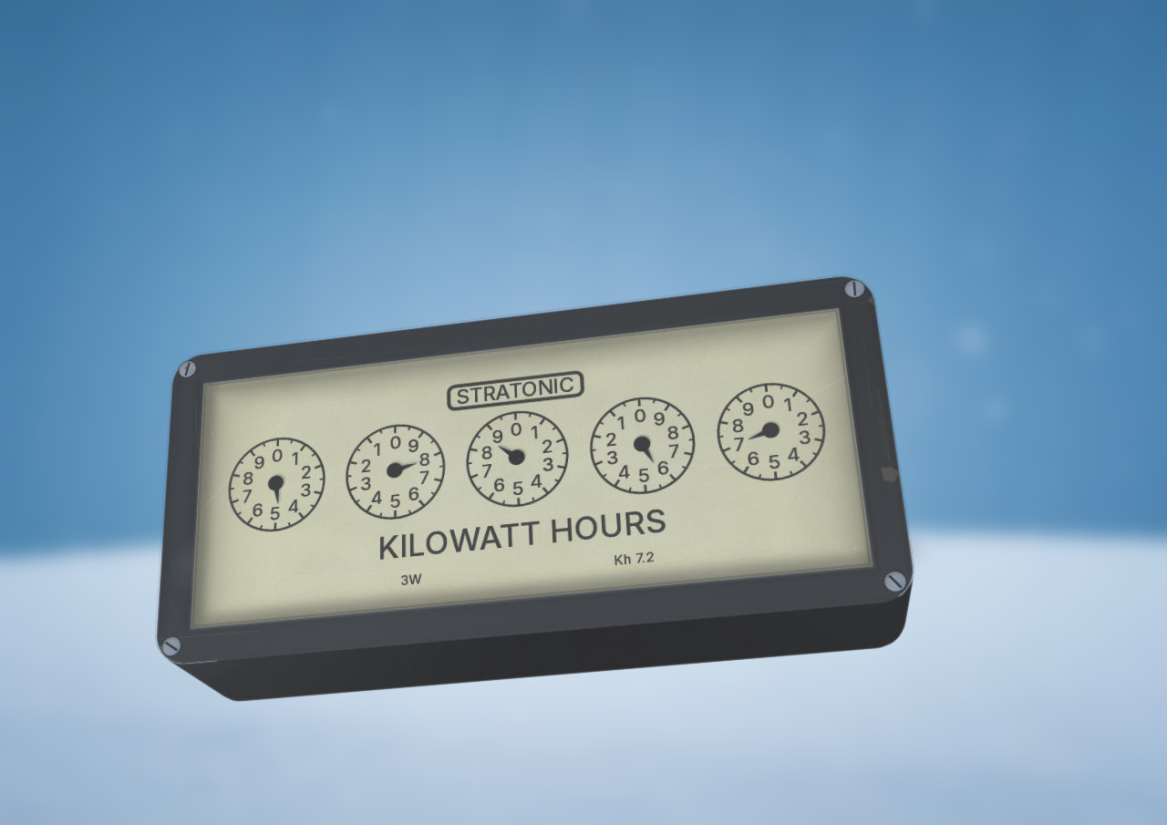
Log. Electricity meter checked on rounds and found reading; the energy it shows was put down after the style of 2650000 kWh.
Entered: 47857 kWh
